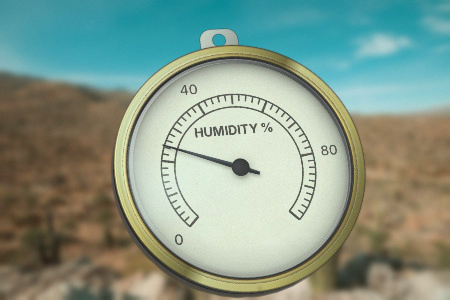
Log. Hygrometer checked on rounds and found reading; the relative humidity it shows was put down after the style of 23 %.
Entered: 24 %
